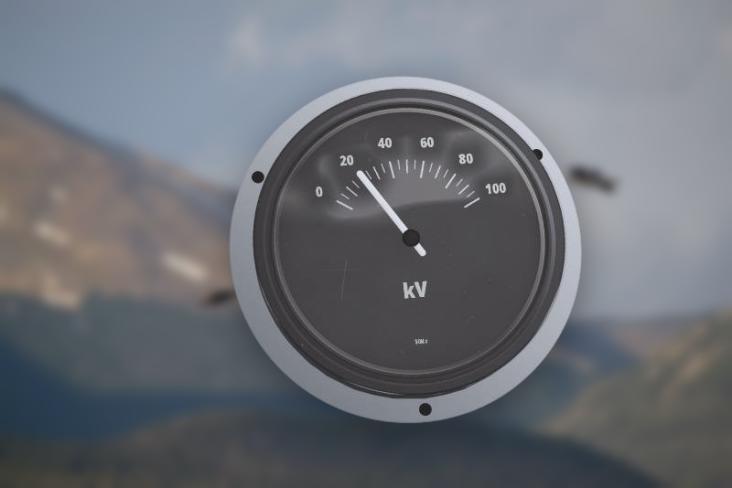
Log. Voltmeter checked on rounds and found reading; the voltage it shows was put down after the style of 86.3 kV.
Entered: 20 kV
